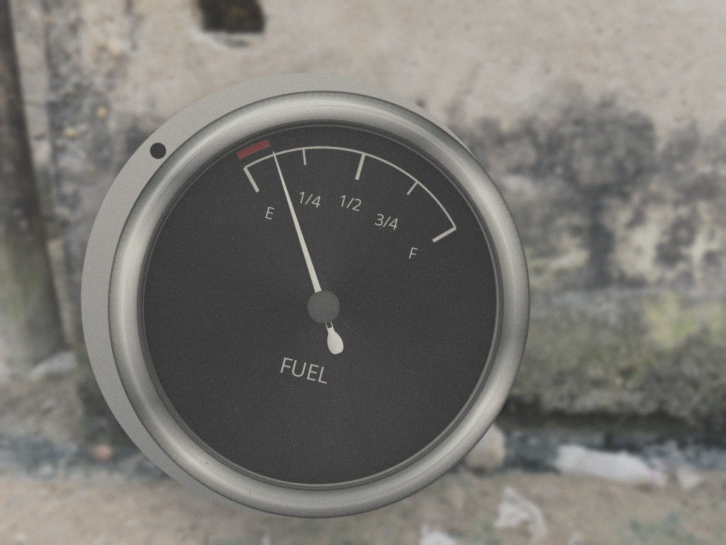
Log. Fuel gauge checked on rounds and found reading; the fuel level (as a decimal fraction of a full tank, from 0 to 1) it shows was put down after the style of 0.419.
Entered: 0.125
